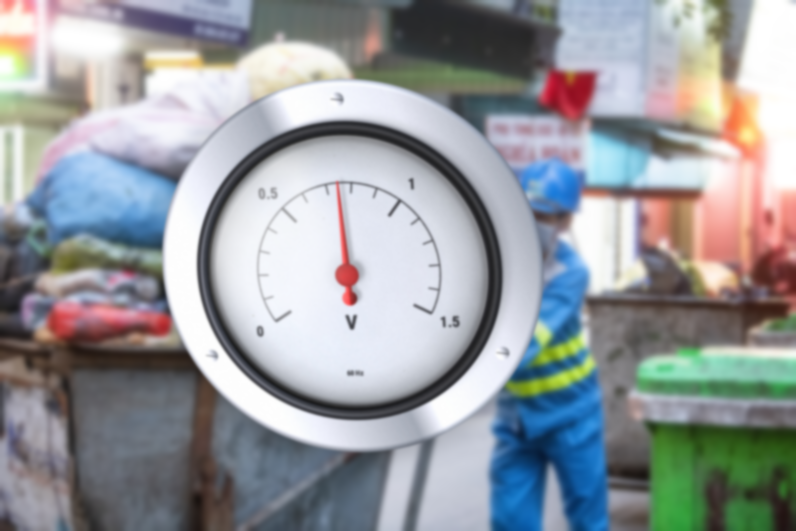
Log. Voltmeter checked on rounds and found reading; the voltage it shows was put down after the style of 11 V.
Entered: 0.75 V
